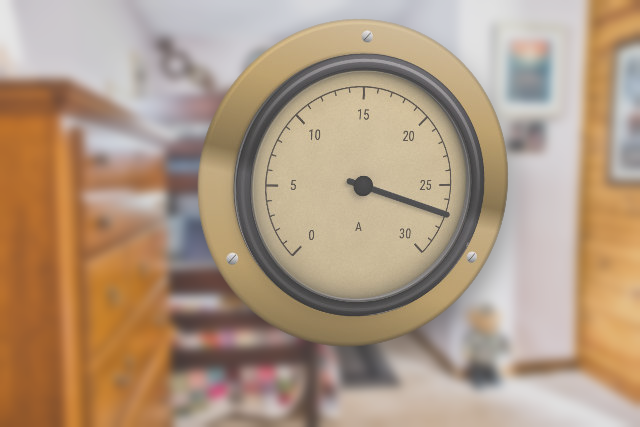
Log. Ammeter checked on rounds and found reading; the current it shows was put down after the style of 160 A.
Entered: 27 A
